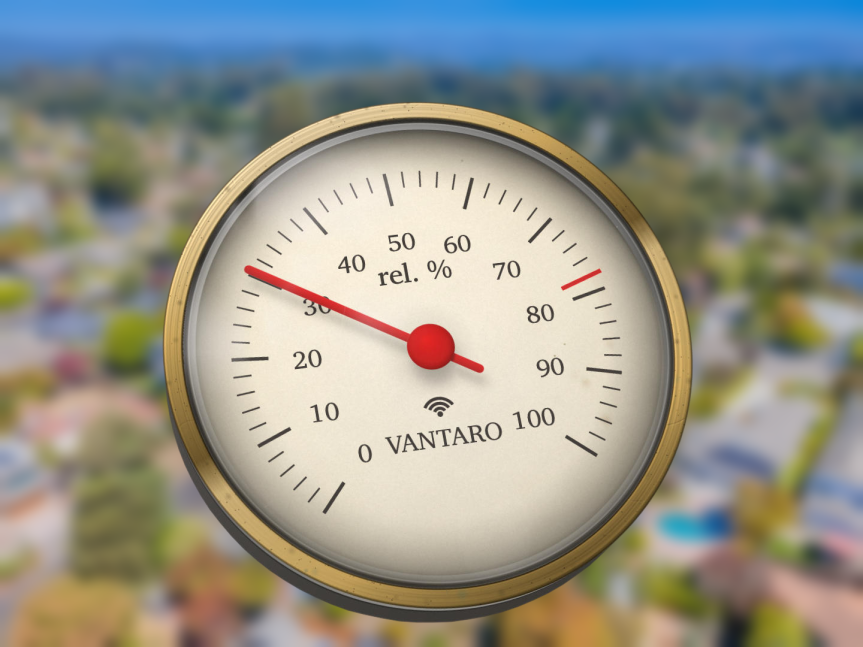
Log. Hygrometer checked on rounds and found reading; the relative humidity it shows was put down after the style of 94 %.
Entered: 30 %
